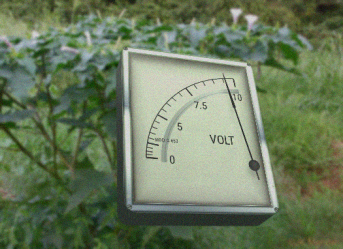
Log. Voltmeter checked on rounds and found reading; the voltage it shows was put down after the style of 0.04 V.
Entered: 9.5 V
